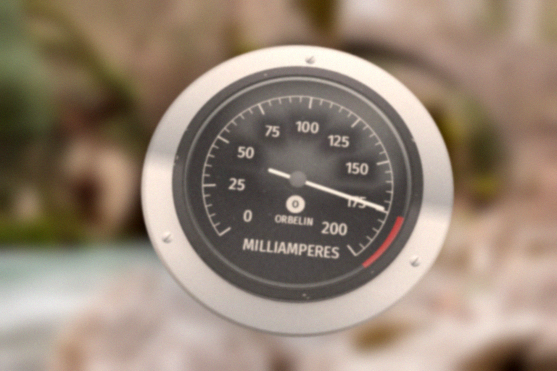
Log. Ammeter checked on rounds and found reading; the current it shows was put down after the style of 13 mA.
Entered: 175 mA
